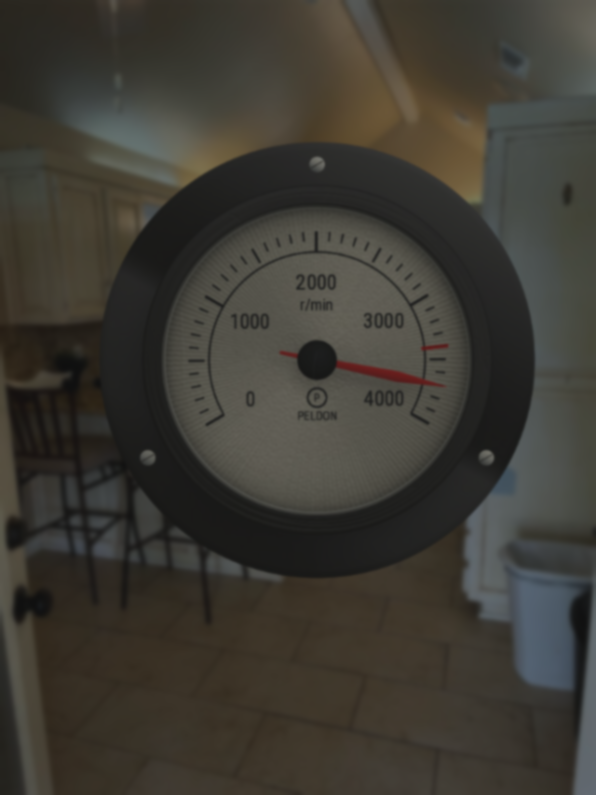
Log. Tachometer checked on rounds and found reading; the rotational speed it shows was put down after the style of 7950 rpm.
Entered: 3700 rpm
